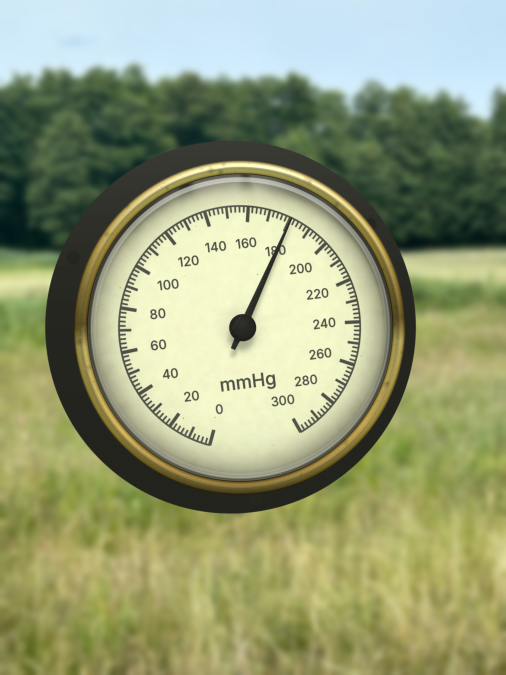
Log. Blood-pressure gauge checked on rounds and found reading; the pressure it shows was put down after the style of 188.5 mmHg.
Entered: 180 mmHg
